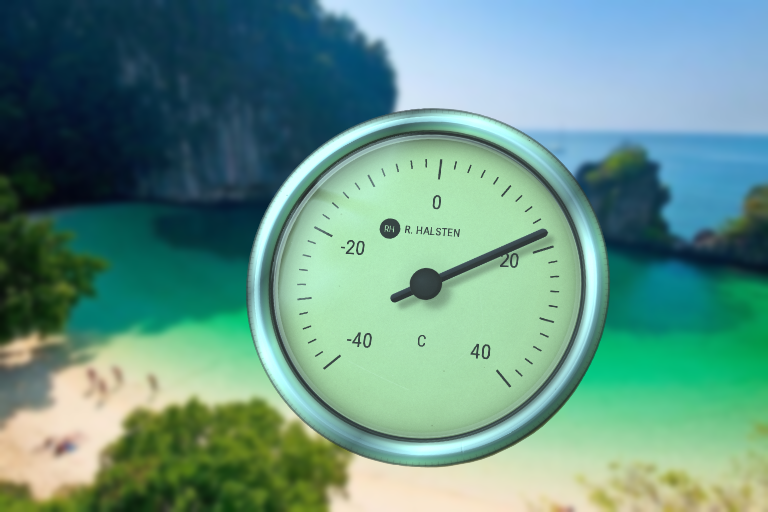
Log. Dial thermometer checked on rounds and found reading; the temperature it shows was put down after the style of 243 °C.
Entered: 18 °C
